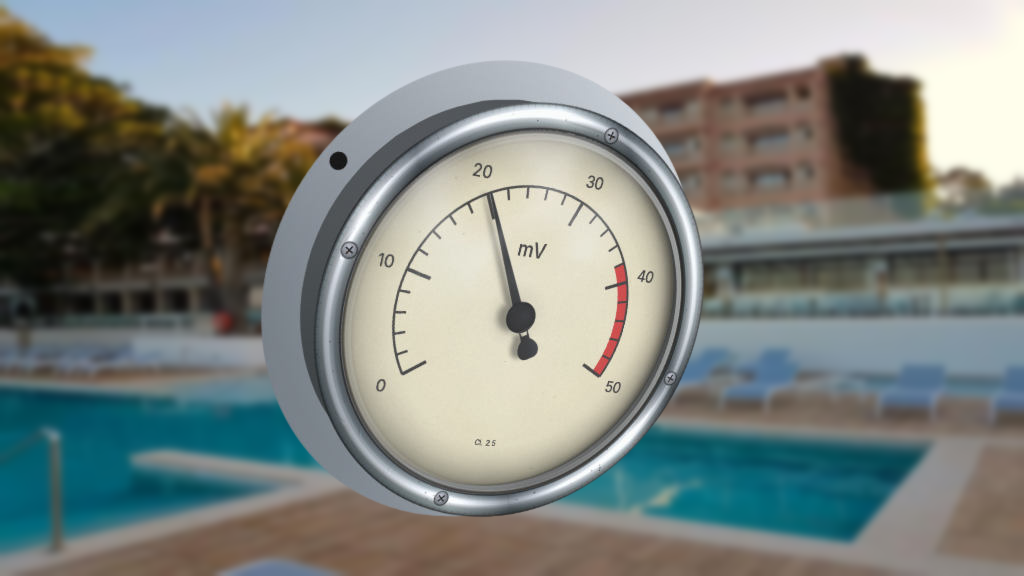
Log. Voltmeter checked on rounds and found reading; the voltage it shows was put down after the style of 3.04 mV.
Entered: 20 mV
